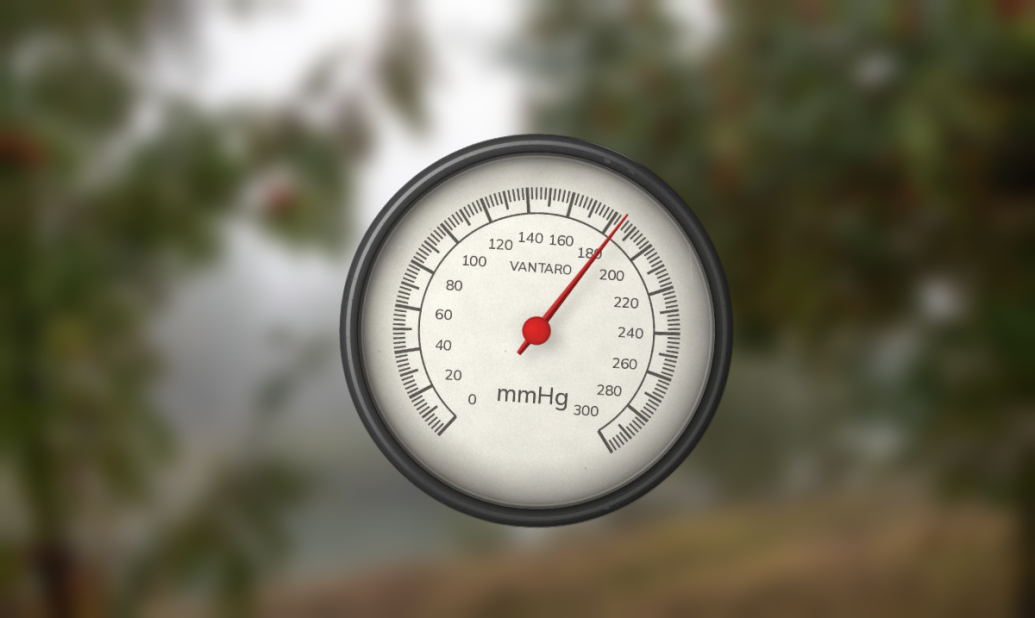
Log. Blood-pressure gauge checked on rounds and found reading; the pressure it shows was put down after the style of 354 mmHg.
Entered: 184 mmHg
